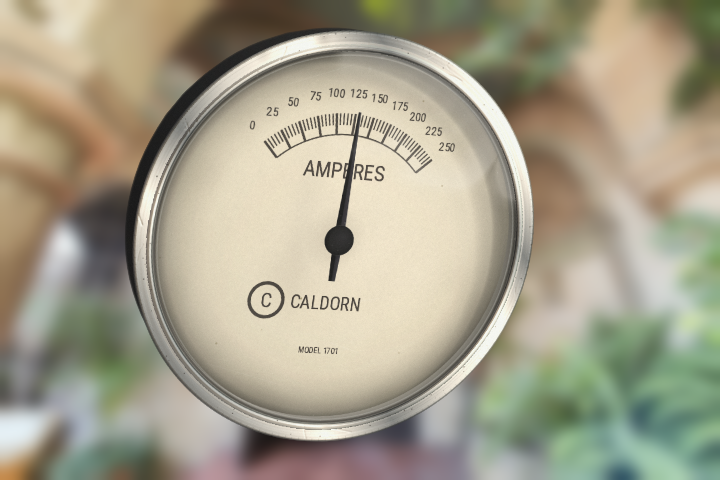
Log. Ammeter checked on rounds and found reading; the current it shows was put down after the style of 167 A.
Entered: 125 A
